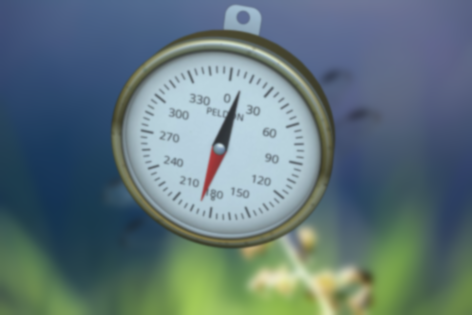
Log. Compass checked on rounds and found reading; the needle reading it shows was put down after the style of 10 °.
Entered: 190 °
